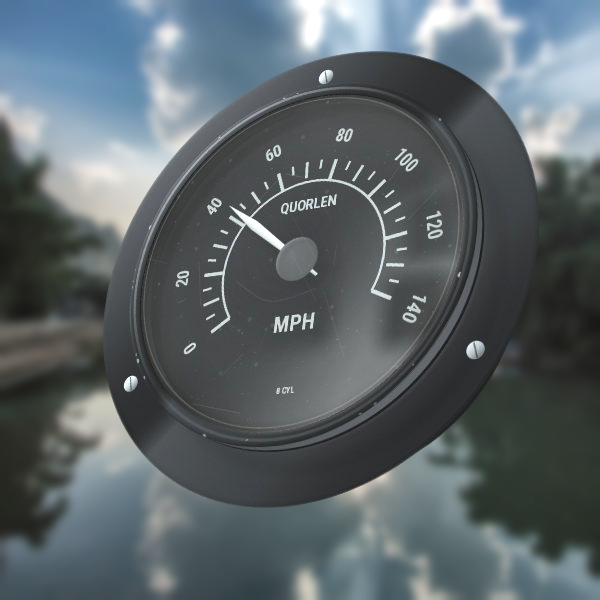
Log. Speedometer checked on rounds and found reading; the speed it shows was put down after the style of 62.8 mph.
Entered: 42.5 mph
